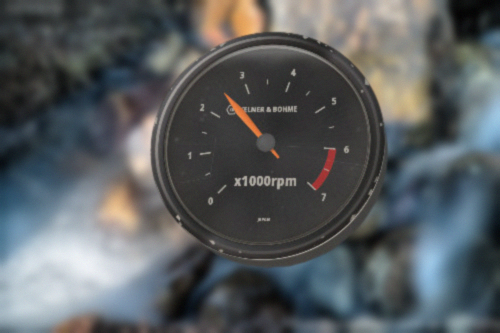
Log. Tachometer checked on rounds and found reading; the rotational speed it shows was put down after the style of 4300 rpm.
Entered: 2500 rpm
